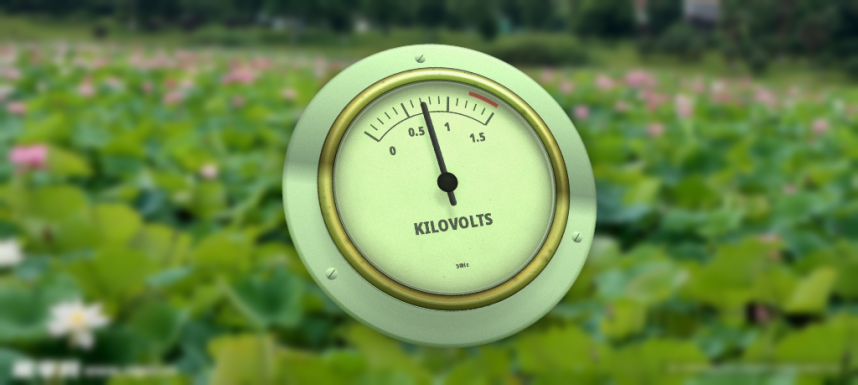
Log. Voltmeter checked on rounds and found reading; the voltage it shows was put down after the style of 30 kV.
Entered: 0.7 kV
